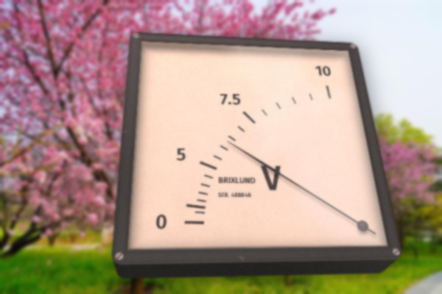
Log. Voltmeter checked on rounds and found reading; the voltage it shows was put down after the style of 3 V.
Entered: 6.25 V
